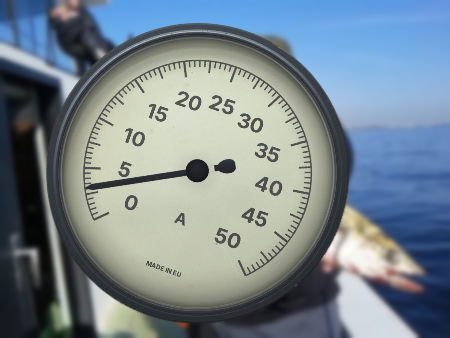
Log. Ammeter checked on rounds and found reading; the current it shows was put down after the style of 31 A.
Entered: 3 A
